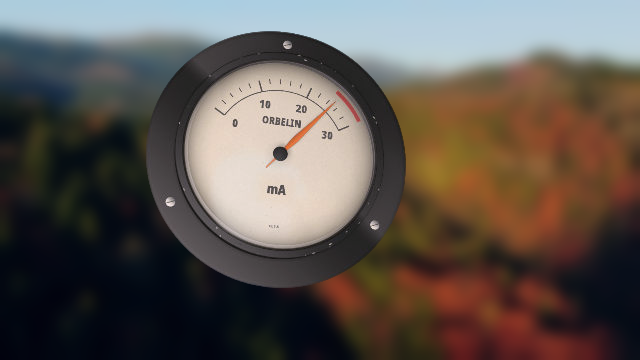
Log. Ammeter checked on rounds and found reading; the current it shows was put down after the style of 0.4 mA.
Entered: 25 mA
